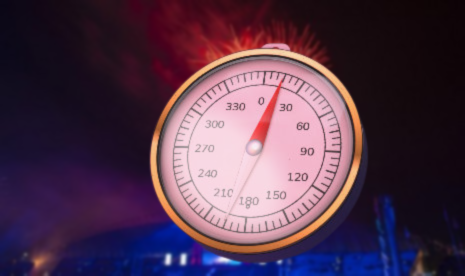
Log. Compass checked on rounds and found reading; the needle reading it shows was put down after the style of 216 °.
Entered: 15 °
